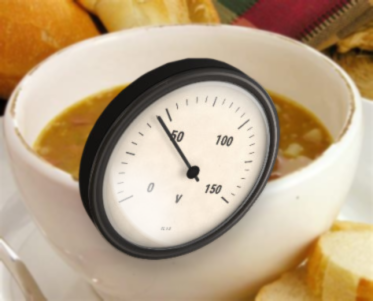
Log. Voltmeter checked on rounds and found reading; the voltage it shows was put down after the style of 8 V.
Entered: 45 V
